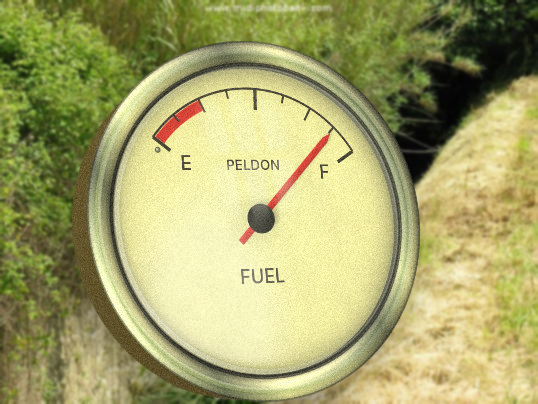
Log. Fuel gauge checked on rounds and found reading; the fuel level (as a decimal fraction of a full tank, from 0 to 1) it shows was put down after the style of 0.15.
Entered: 0.875
